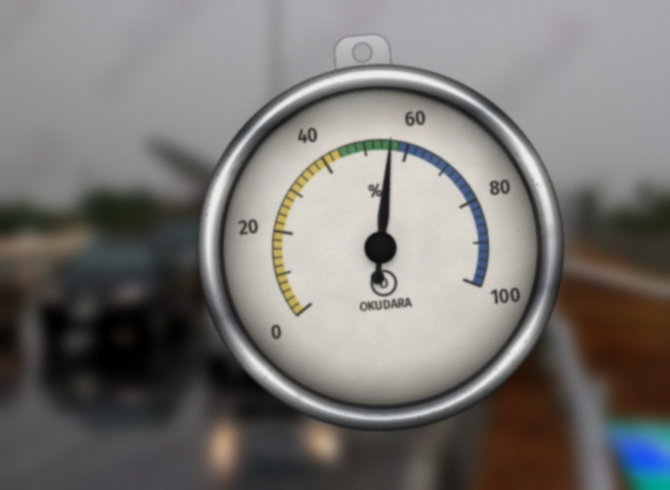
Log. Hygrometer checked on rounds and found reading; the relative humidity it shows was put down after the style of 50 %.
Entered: 56 %
